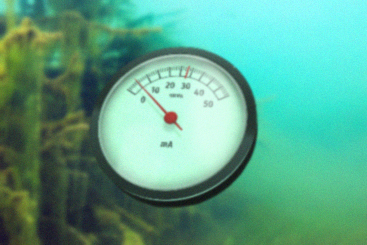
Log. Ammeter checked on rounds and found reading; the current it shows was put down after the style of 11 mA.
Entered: 5 mA
